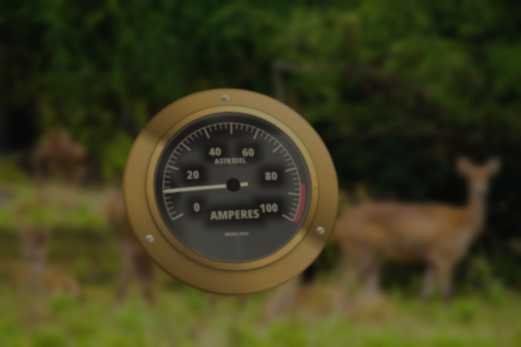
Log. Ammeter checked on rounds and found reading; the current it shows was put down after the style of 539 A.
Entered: 10 A
